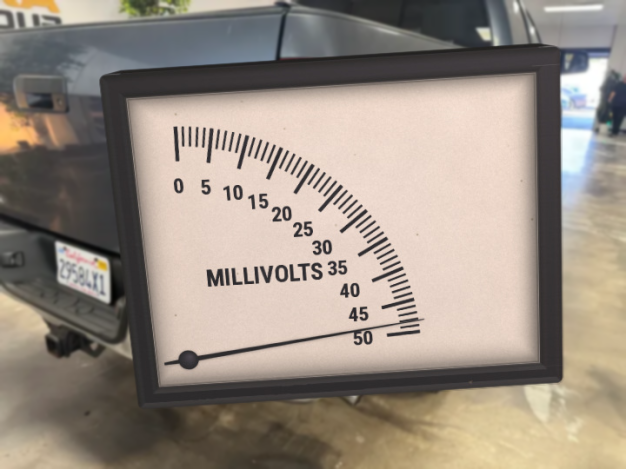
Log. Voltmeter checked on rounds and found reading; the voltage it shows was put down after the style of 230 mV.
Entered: 48 mV
